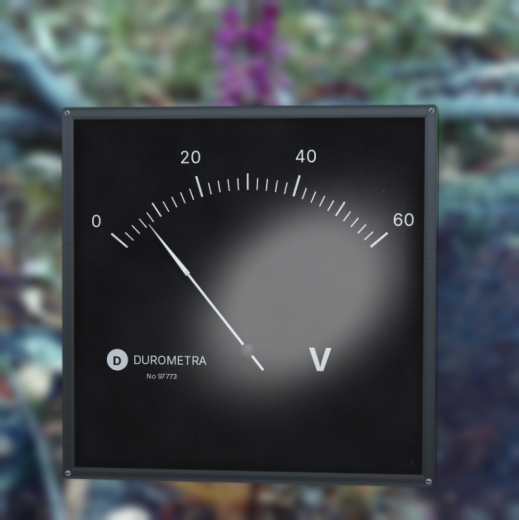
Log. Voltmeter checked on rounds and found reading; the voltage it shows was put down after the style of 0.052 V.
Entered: 7 V
